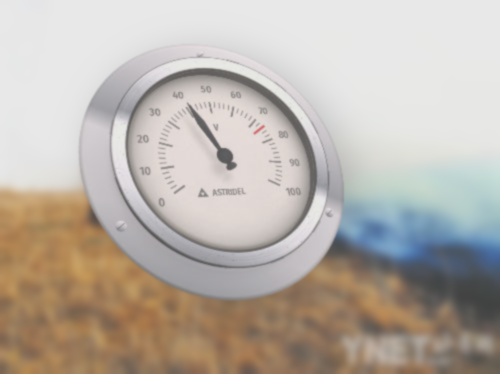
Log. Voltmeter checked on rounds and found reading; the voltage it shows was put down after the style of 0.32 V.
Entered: 40 V
